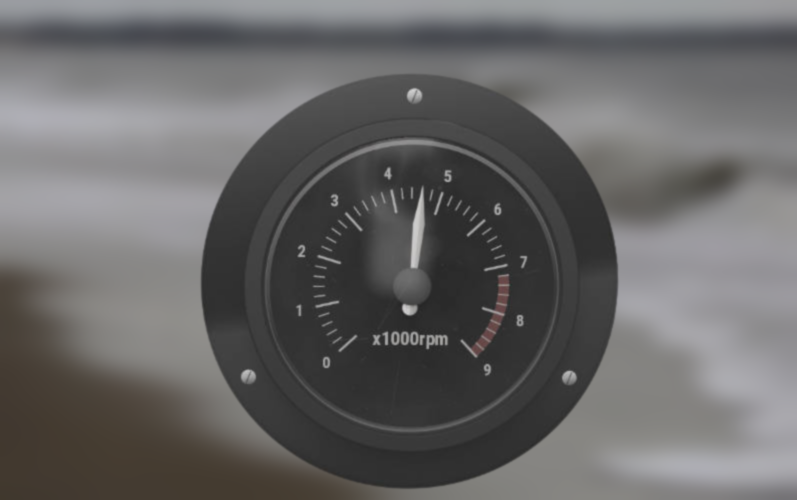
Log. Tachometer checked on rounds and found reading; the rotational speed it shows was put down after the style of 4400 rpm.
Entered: 4600 rpm
